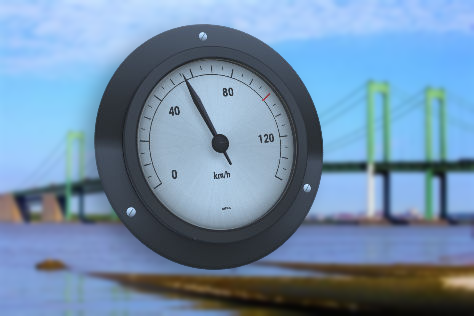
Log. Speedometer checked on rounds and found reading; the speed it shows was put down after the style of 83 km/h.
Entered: 55 km/h
